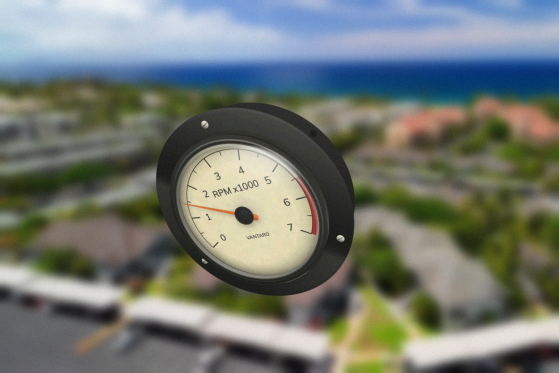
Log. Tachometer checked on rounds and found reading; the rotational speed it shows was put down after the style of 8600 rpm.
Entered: 1500 rpm
